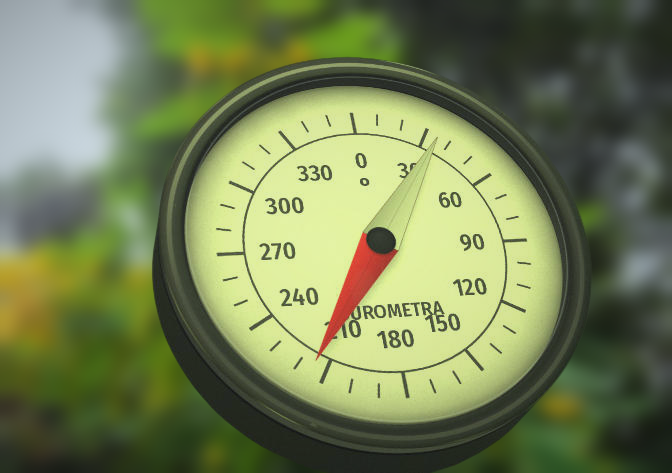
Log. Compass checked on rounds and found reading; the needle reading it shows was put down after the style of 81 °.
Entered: 215 °
